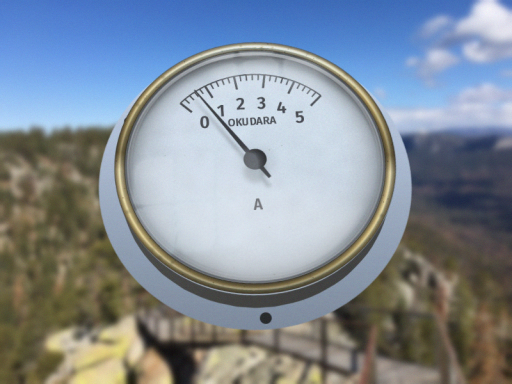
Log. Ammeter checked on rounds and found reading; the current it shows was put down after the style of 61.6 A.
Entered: 0.6 A
